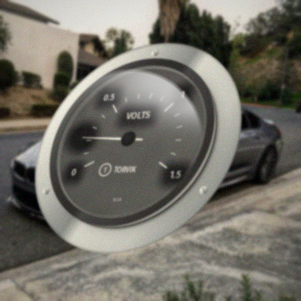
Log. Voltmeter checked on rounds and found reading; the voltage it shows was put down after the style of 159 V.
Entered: 0.2 V
